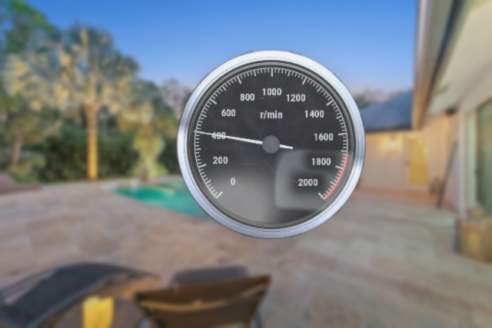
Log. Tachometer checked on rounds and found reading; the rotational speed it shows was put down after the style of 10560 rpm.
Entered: 400 rpm
